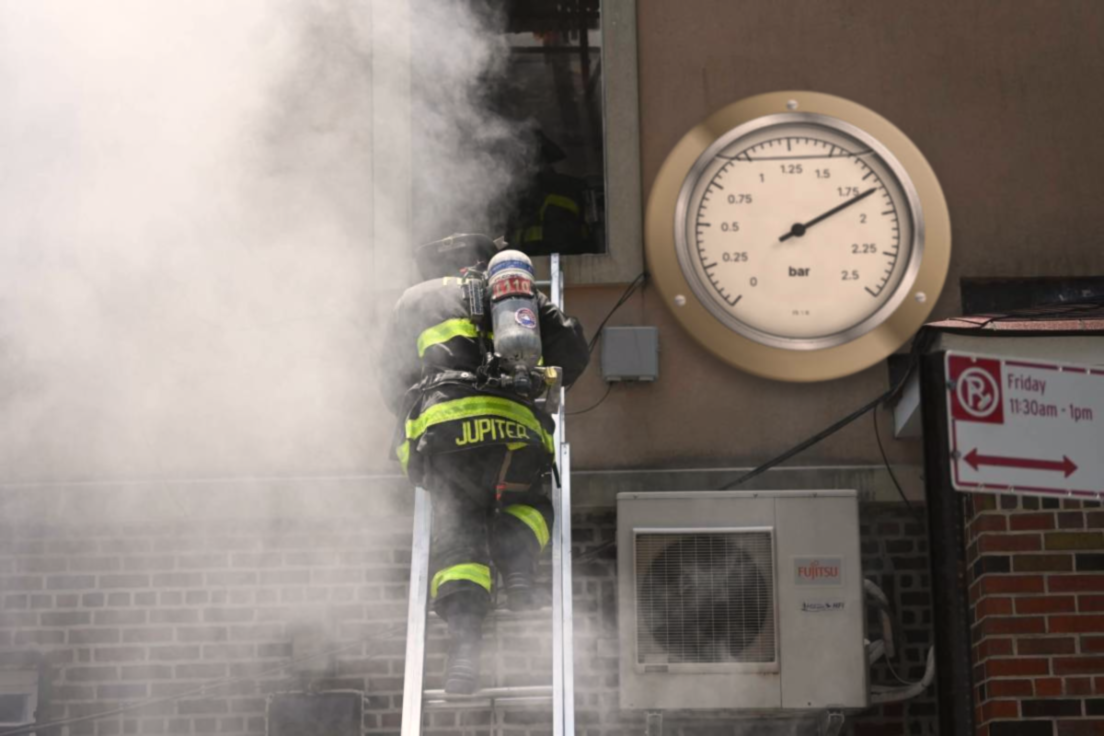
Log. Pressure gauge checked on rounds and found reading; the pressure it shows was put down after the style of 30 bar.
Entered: 1.85 bar
